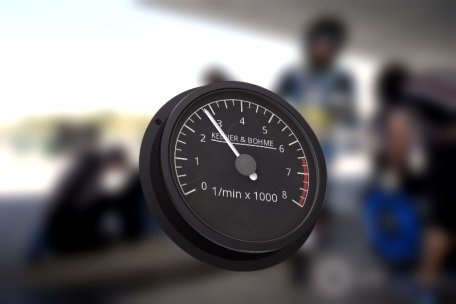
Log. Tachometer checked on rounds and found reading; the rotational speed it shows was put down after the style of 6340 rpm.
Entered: 2750 rpm
